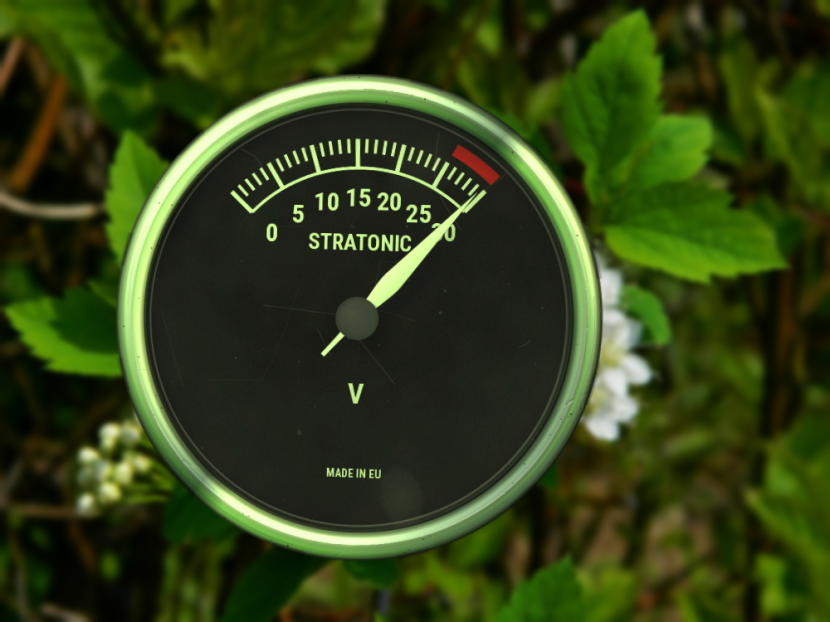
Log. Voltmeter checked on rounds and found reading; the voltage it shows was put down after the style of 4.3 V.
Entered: 29.5 V
